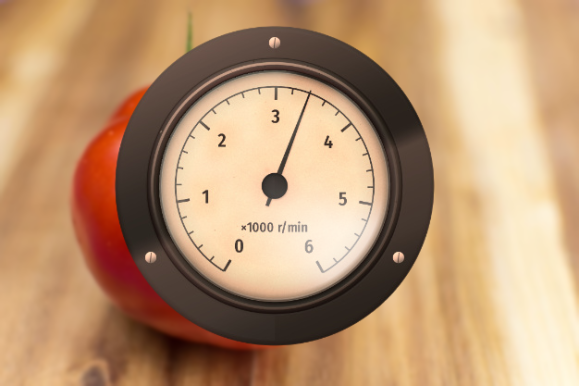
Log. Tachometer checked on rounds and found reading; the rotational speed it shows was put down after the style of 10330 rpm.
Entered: 3400 rpm
